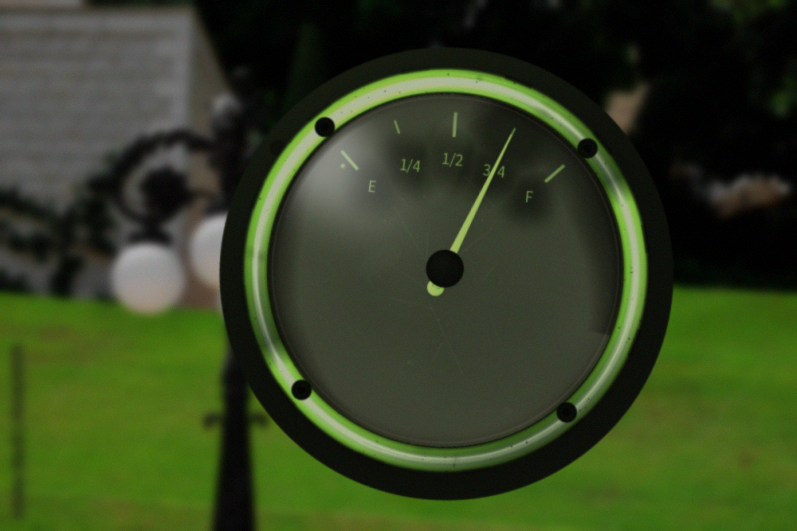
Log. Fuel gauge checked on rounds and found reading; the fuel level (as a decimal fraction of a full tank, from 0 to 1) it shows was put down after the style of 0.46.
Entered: 0.75
